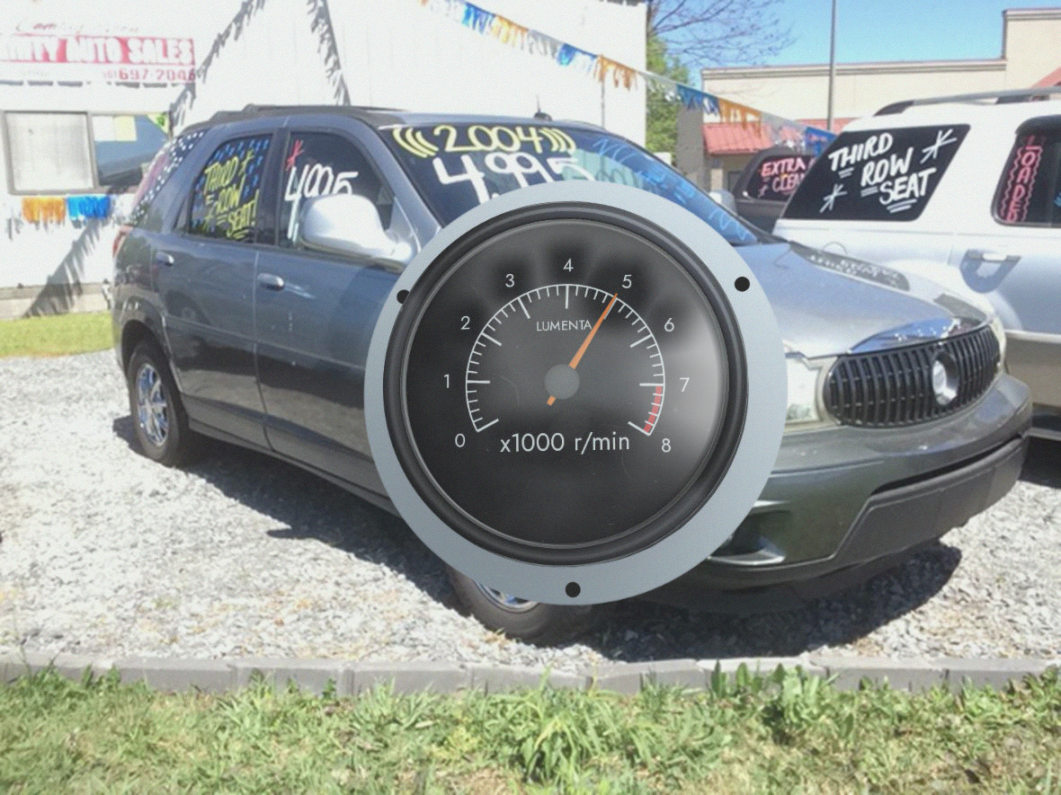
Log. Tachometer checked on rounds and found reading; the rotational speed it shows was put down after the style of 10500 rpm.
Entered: 5000 rpm
